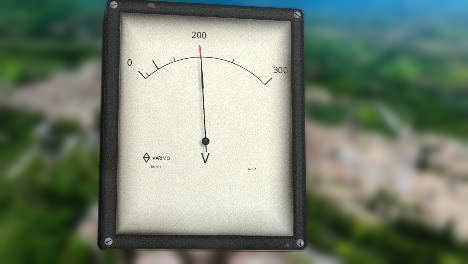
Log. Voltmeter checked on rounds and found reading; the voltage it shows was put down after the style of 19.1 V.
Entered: 200 V
